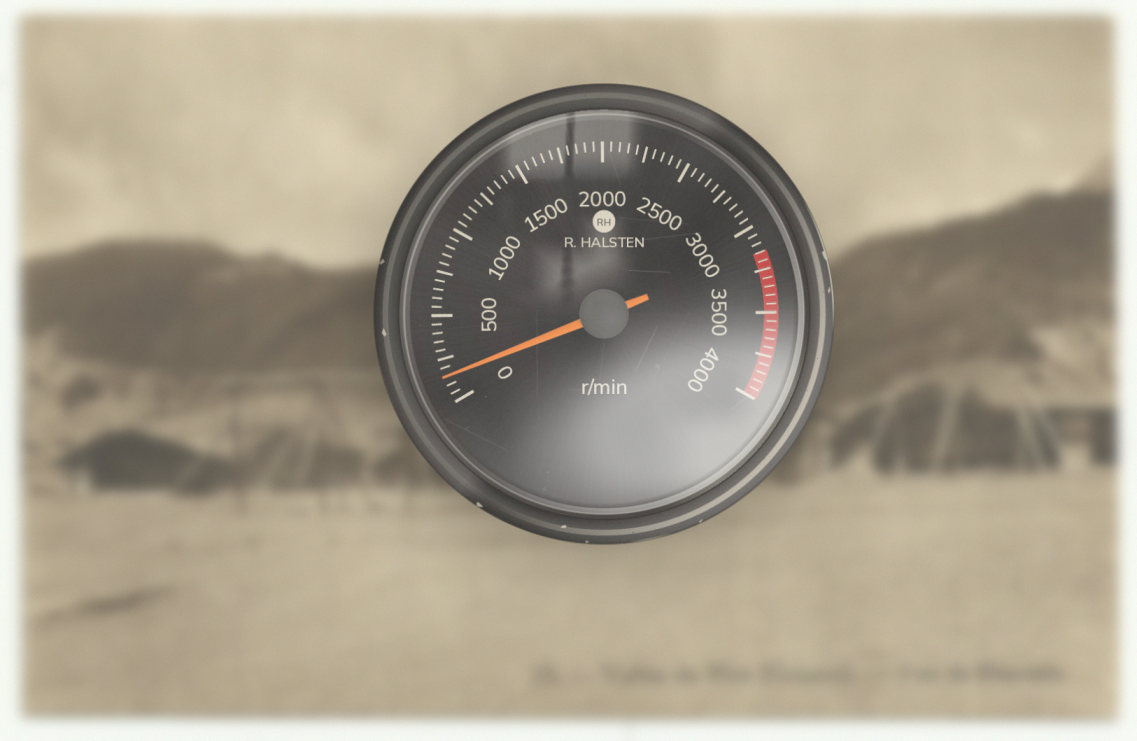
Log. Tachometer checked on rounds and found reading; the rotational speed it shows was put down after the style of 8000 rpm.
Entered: 150 rpm
